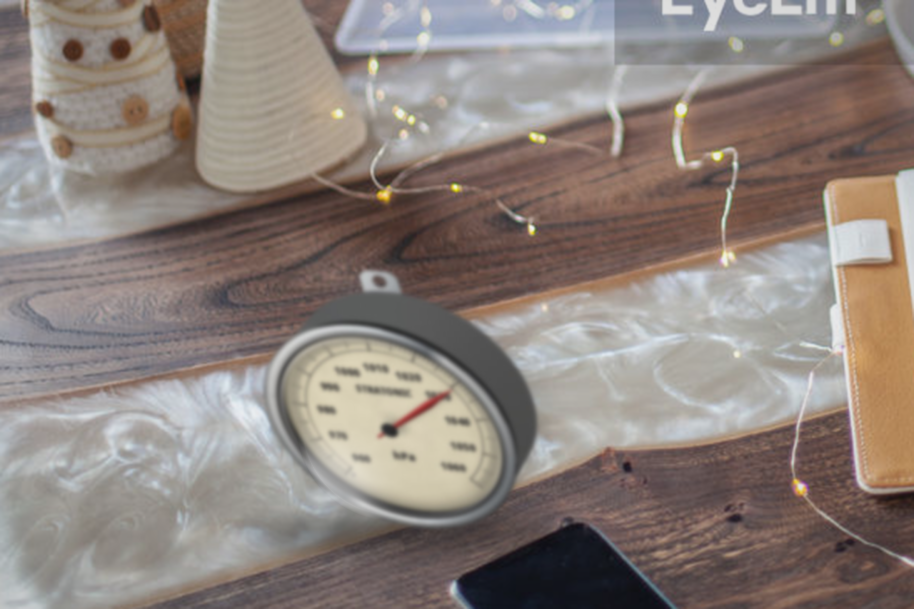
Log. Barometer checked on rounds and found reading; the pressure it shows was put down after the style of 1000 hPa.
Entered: 1030 hPa
